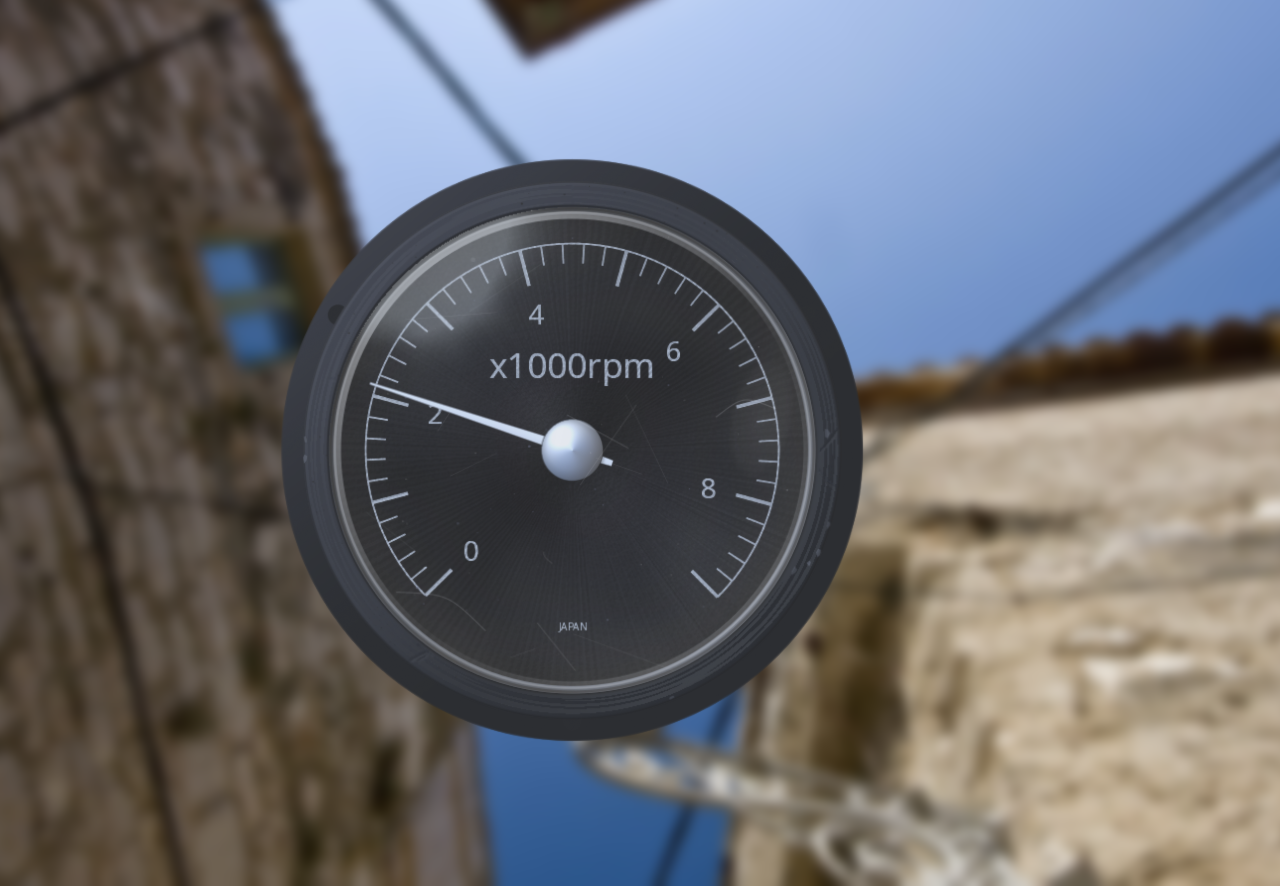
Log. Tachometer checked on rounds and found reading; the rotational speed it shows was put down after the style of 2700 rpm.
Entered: 2100 rpm
